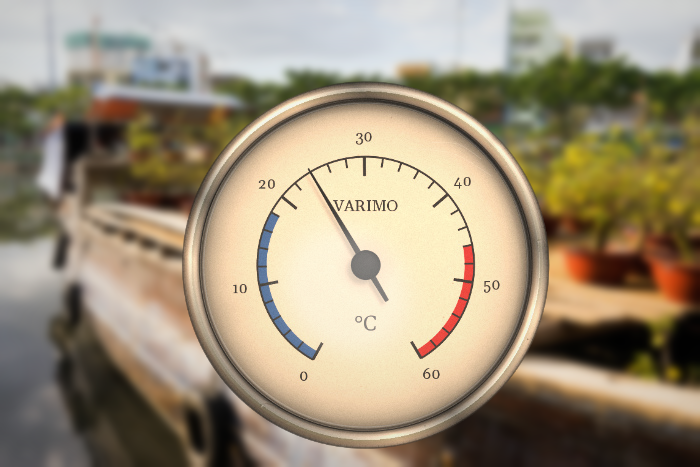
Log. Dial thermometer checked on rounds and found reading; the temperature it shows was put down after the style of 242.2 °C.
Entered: 24 °C
